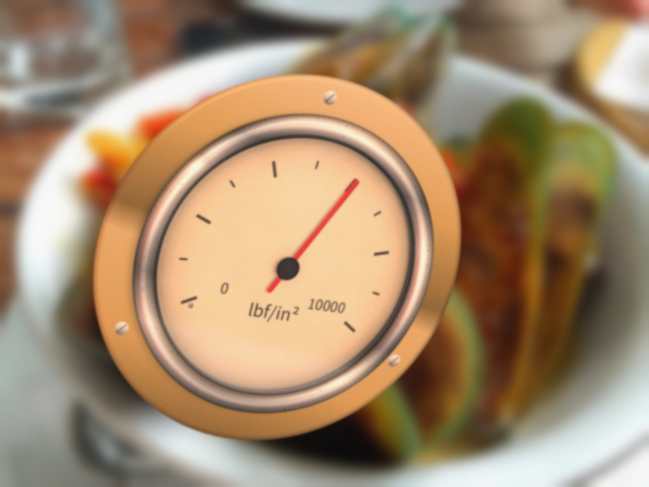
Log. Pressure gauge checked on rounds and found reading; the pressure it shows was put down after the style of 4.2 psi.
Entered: 6000 psi
